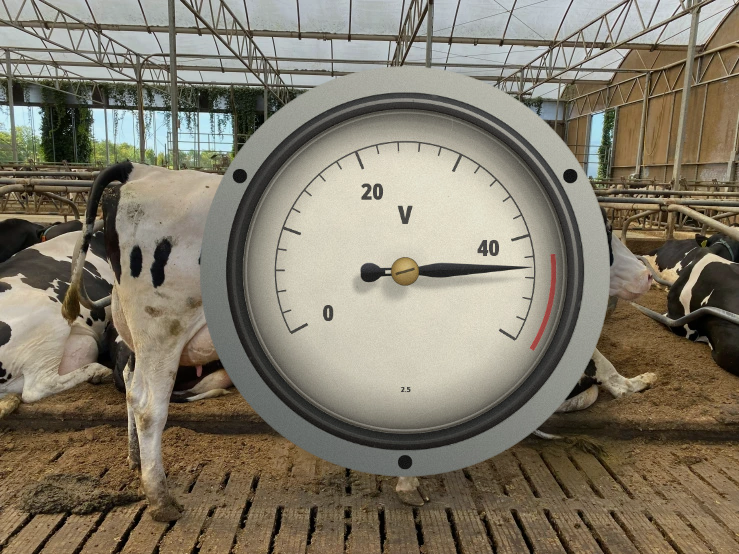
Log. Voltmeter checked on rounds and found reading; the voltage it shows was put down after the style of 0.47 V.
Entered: 43 V
